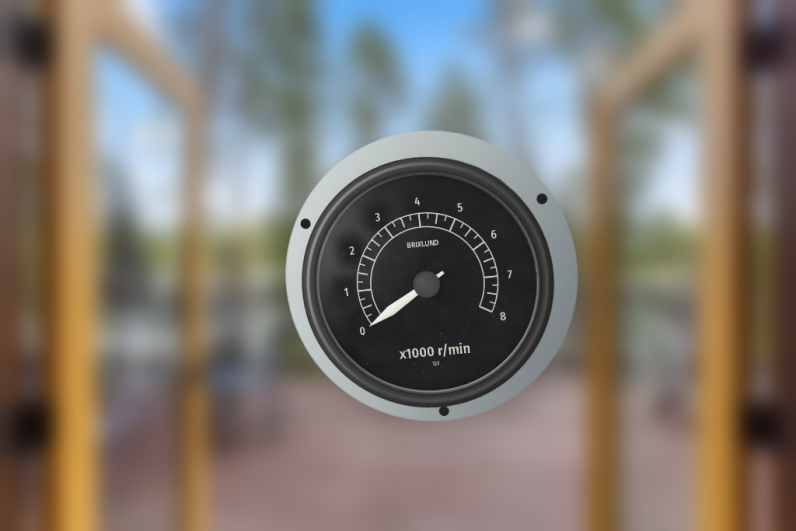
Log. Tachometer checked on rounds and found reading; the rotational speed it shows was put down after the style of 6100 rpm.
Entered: 0 rpm
